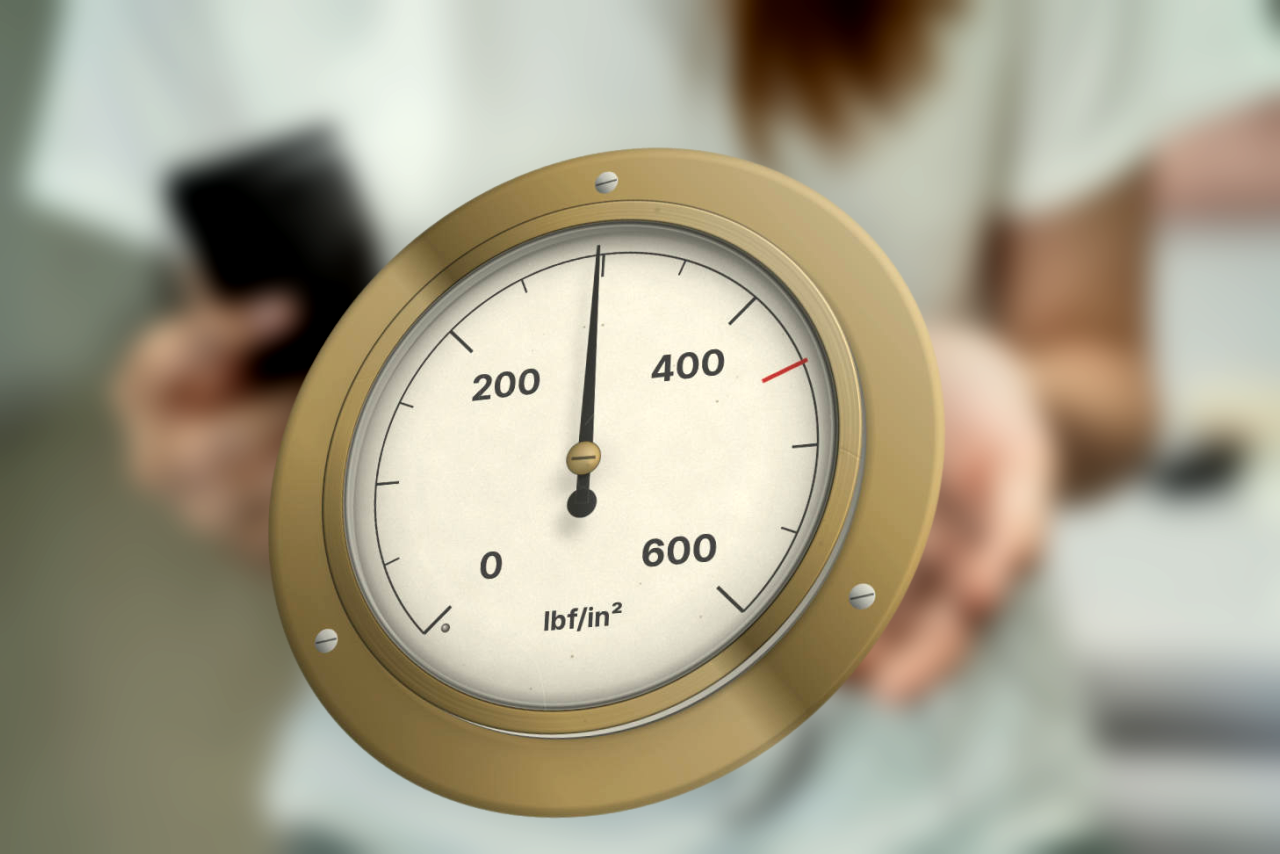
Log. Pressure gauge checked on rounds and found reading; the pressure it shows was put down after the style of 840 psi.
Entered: 300 psi
